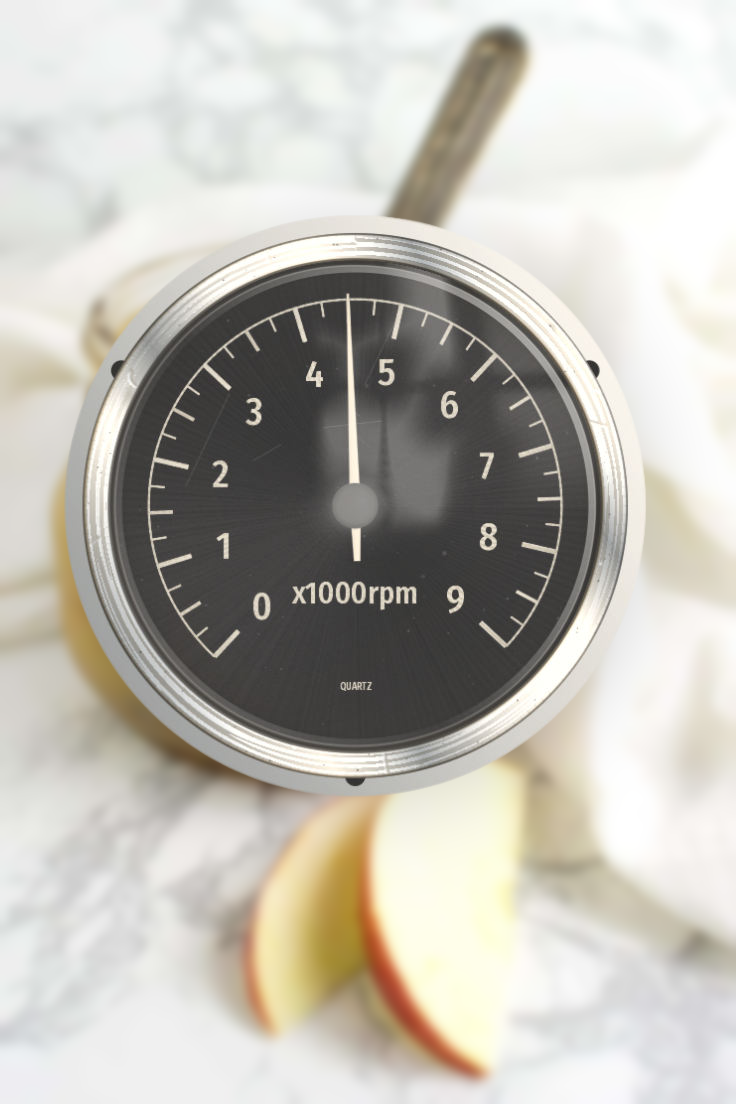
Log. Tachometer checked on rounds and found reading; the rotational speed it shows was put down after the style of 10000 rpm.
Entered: 4500 rpm
